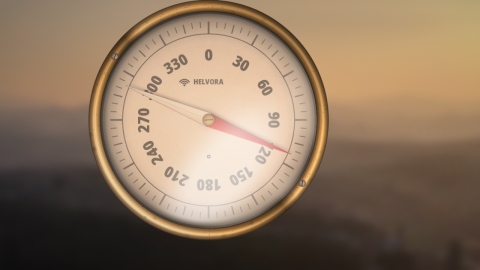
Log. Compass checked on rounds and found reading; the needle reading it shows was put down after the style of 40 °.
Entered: 112.5 °
